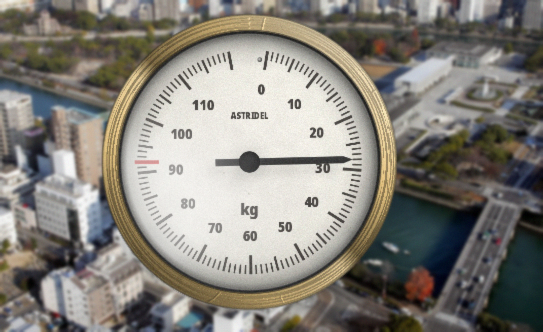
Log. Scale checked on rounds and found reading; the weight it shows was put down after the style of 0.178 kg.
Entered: 28 kg
